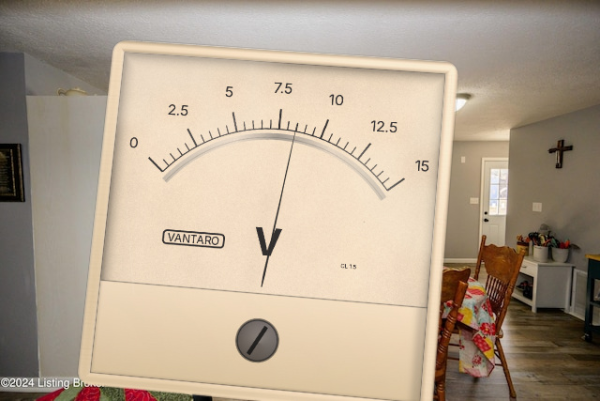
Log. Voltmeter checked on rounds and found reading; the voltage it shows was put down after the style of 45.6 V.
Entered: 8.5 V
